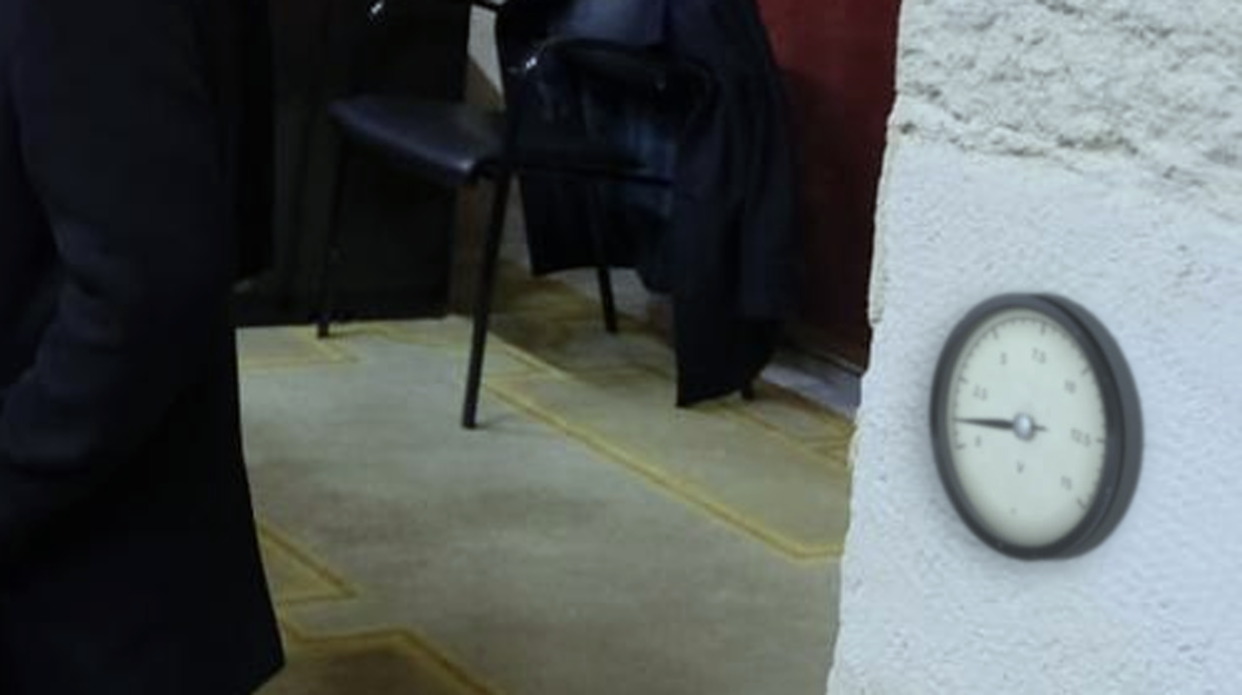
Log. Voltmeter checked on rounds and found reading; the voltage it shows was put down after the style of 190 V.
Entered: 1 V
